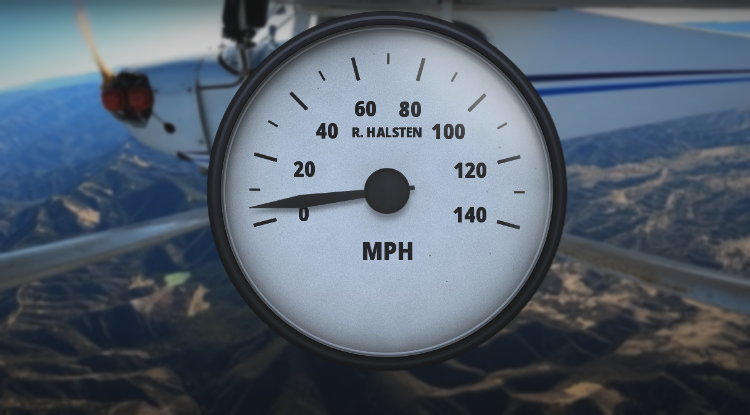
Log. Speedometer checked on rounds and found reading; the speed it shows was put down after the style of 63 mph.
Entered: 5 mph
